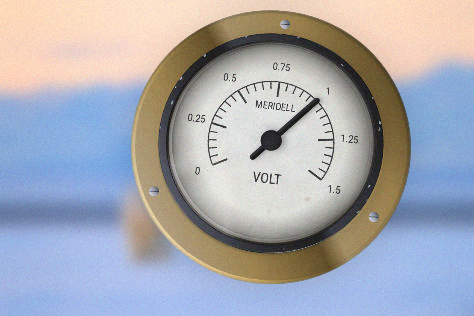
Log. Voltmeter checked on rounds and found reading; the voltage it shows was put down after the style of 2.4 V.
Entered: 1 V
